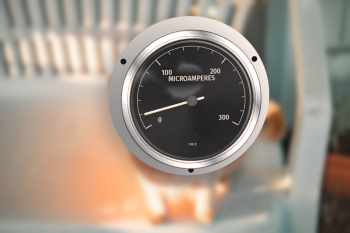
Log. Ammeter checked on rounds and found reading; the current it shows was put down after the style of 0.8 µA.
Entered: 20 µA
